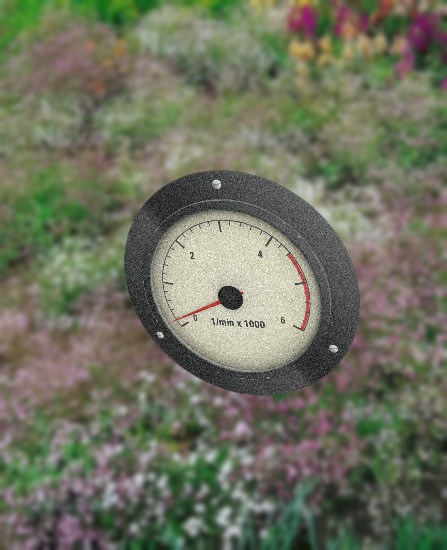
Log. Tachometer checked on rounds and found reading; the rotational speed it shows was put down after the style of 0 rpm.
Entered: 200 rpm
